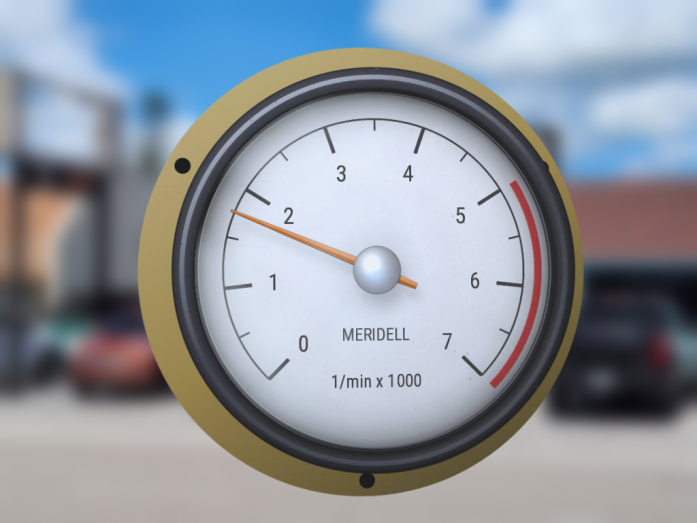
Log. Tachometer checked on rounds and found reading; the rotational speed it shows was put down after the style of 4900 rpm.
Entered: 1750 rpm
